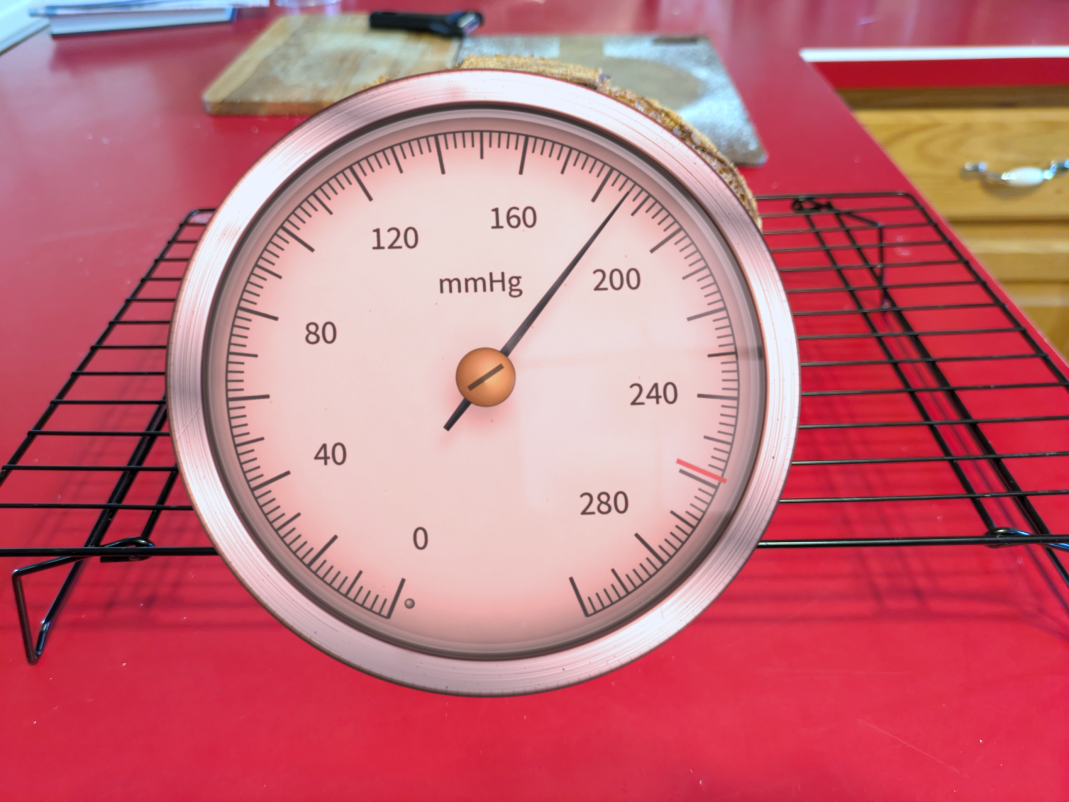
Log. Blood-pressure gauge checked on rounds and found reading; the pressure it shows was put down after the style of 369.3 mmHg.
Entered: 186 mmHg
